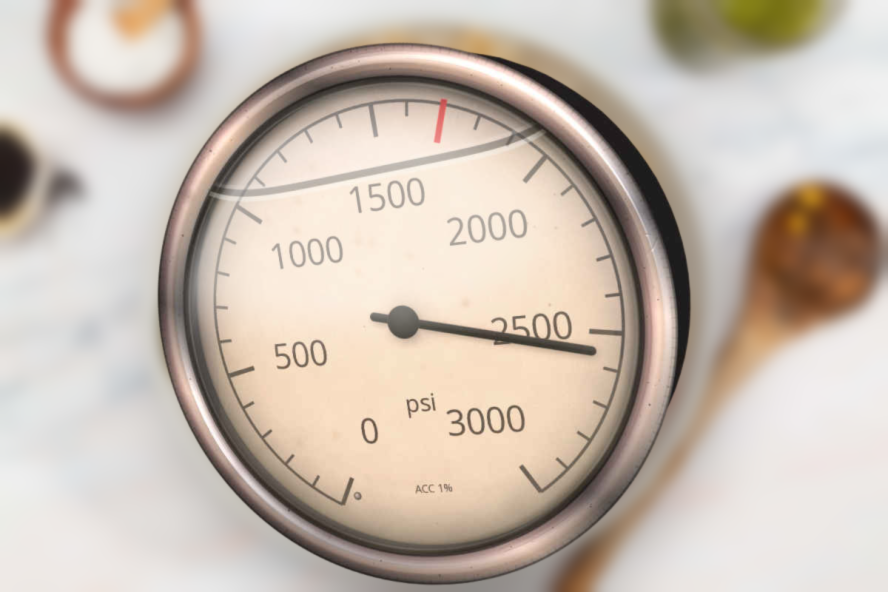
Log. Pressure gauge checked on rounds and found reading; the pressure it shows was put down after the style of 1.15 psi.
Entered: 2550 psi
